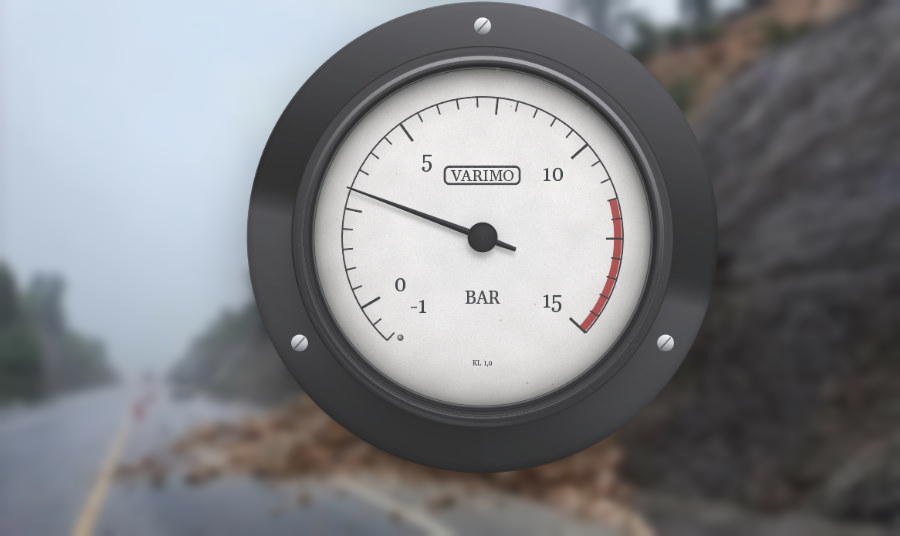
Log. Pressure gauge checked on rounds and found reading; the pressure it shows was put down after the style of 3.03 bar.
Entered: 3 bar
